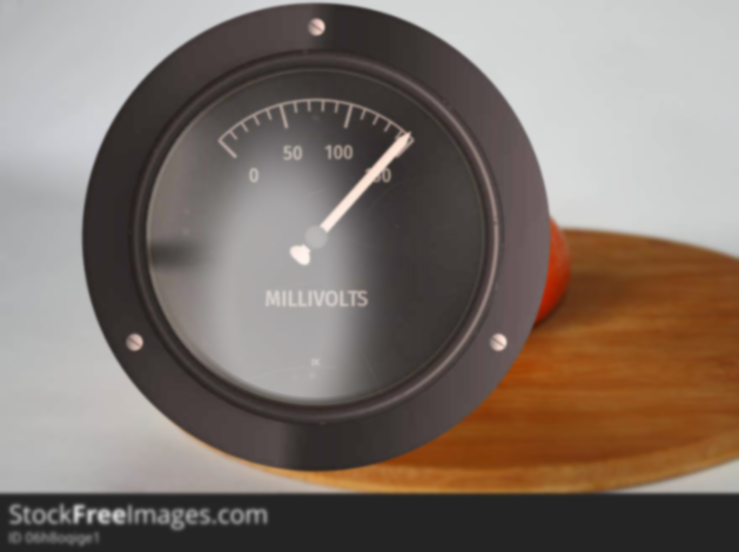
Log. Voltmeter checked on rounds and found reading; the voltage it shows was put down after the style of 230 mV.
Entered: 145 mV
